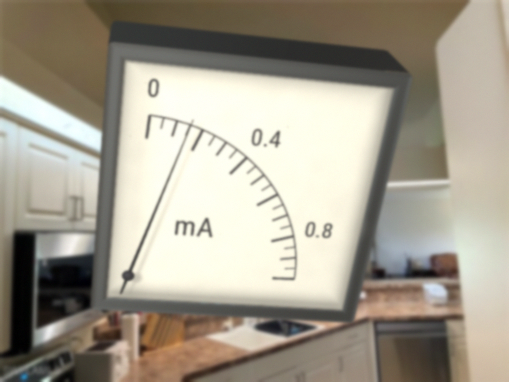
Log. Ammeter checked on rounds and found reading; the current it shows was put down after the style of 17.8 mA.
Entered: 0.15 mA
